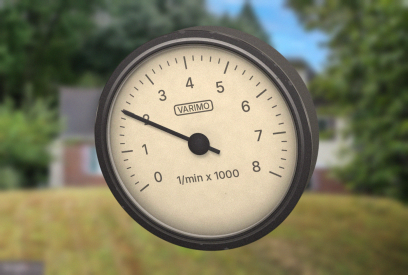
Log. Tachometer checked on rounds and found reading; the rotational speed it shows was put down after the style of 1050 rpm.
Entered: 2000 rpm
